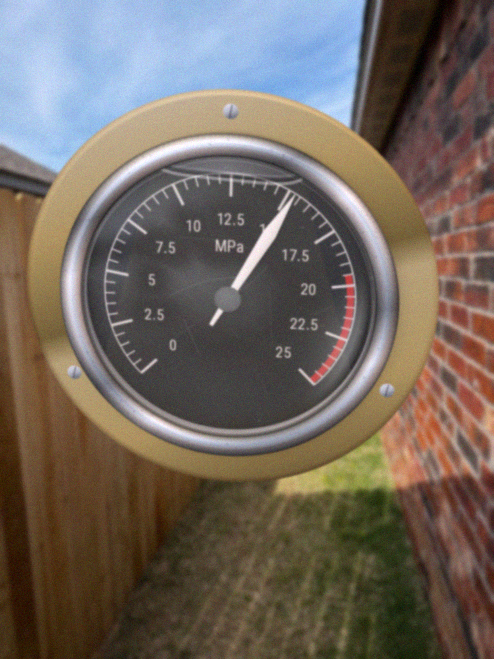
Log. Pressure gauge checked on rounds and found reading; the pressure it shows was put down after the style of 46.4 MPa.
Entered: 15.25 MPa
